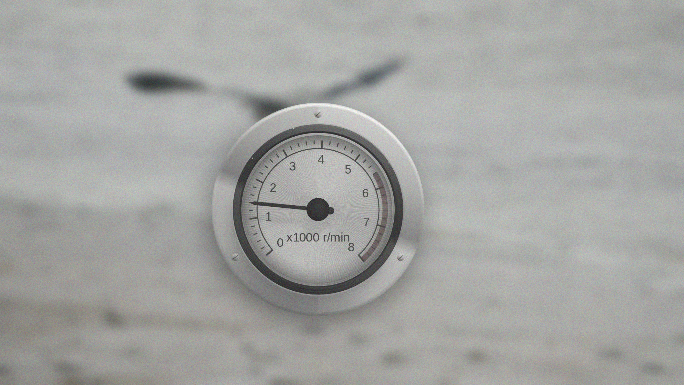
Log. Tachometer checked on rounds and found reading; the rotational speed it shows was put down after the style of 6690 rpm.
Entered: 1400 rpm
